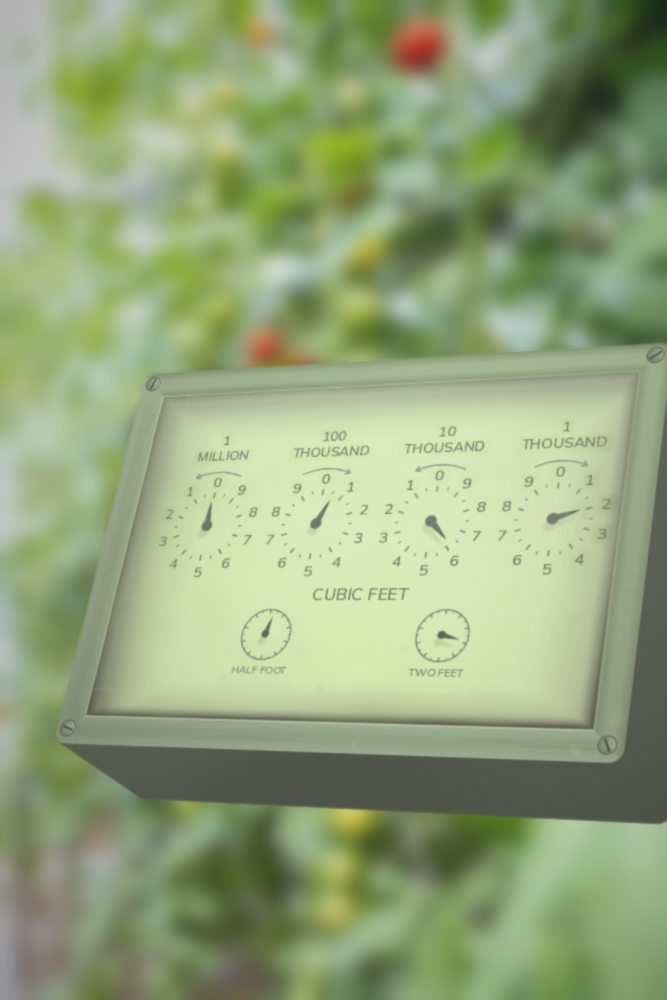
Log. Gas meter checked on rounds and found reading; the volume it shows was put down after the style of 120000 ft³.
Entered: 6200 ft³
